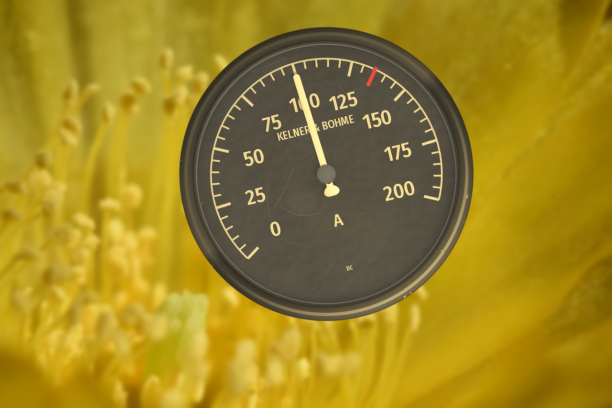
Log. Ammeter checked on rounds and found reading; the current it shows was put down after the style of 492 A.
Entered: 100 A
